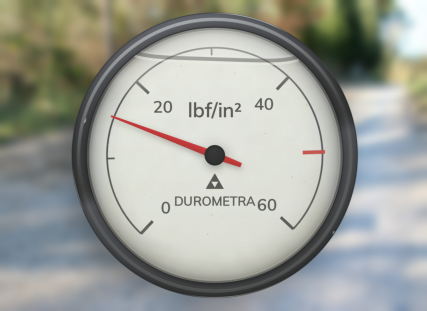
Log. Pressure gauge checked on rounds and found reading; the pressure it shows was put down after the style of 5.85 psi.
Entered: 15 psi
